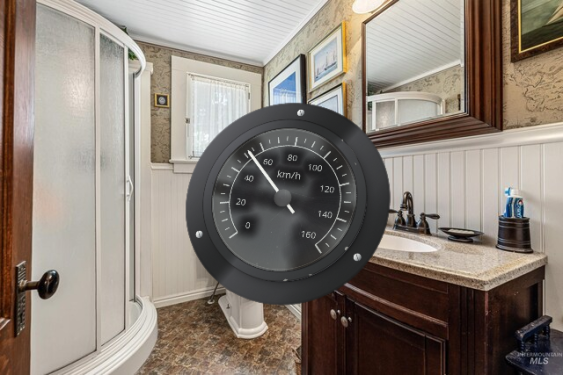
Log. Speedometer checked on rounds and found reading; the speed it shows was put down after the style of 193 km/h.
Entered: 52.5 km/h
